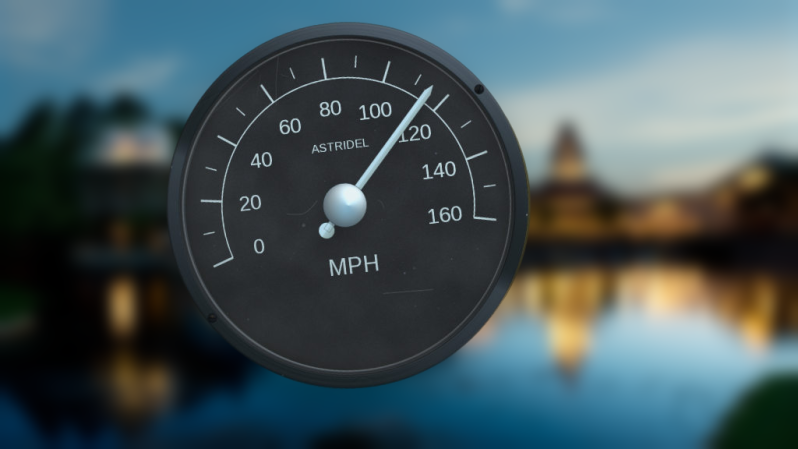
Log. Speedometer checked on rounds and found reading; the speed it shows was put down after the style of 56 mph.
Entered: 115 mph
